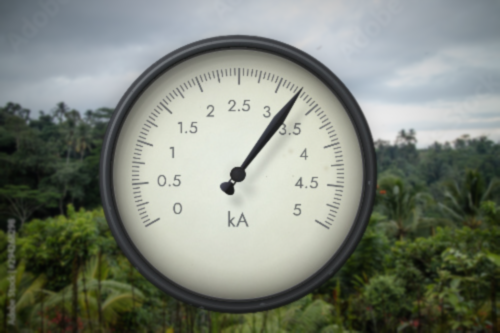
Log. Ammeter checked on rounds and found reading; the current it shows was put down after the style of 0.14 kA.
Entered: 3.25 kA
